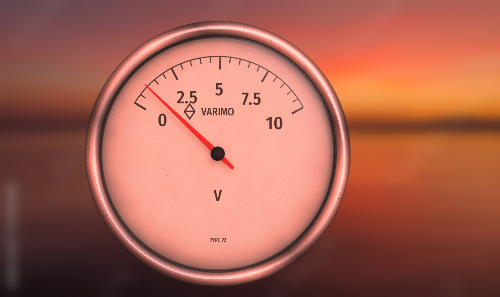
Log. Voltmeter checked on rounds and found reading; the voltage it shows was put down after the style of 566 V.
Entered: 1 V
